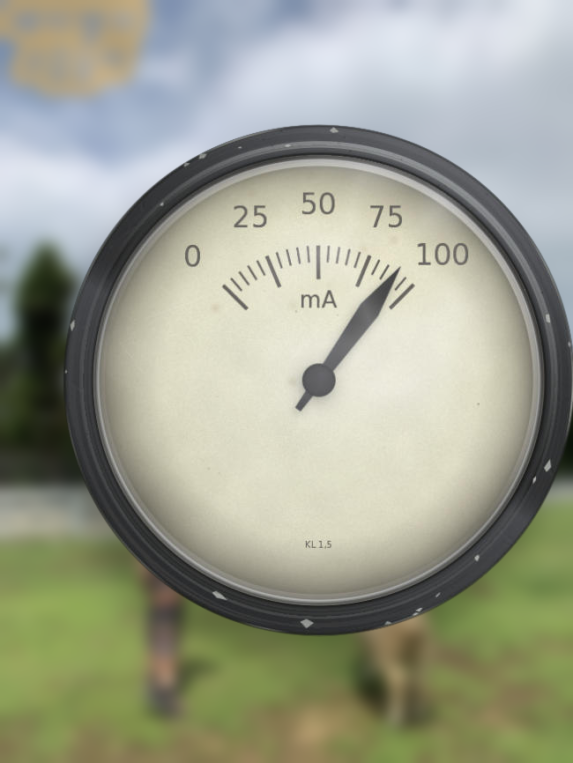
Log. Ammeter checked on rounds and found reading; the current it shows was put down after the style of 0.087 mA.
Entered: 90 mA
